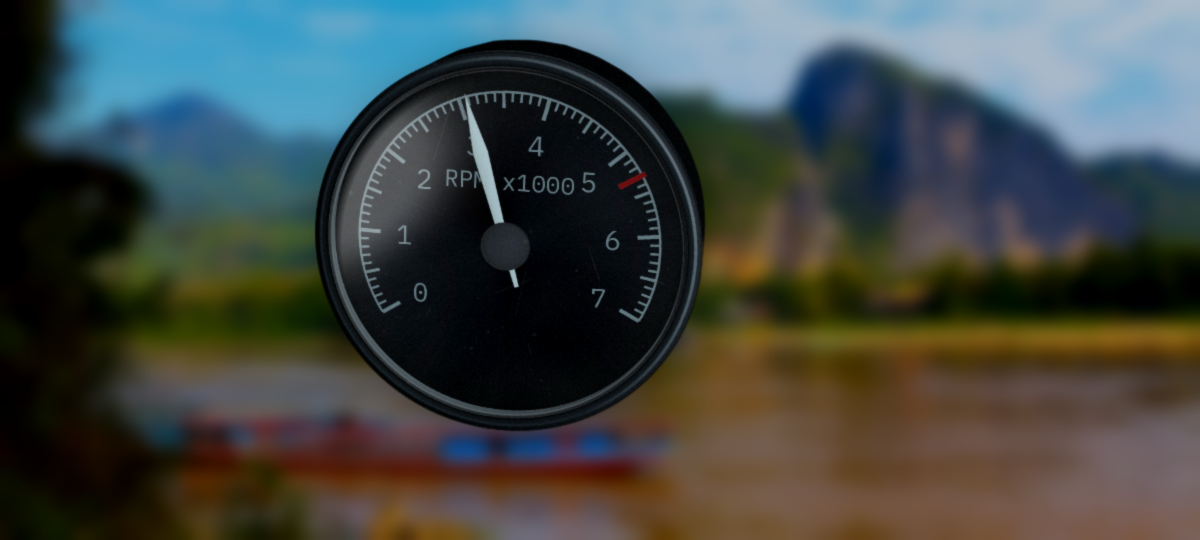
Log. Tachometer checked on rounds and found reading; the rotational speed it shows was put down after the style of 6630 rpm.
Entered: 3100 rpm
